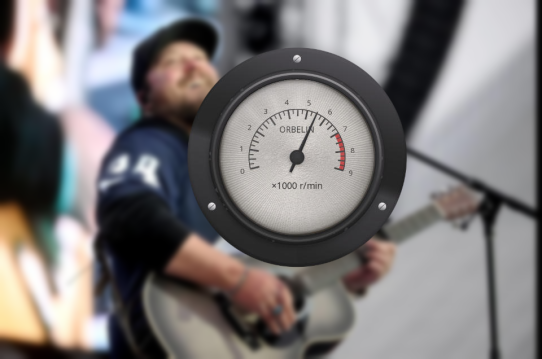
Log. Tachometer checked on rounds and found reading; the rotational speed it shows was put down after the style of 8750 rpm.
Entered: 5500 rpm
